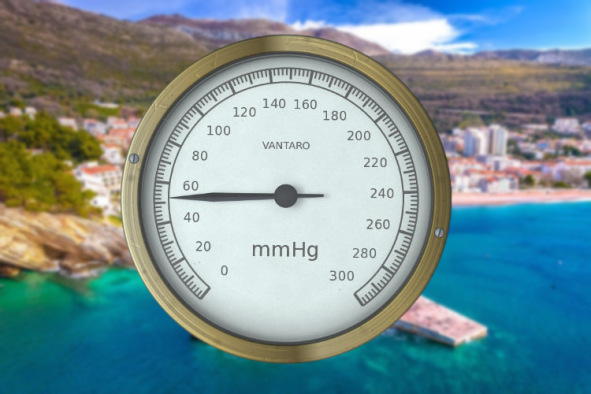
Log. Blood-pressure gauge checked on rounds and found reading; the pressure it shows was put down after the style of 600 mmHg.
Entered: 52 mmHg
